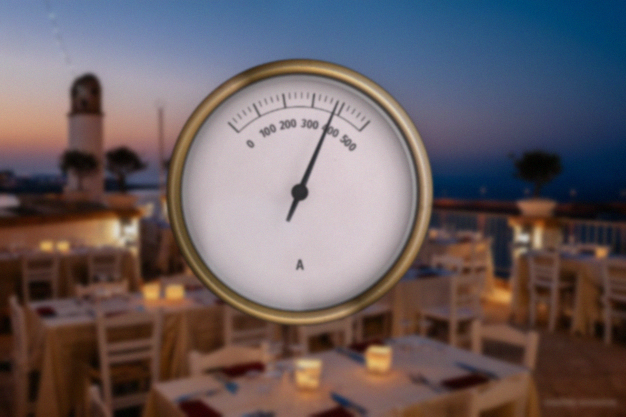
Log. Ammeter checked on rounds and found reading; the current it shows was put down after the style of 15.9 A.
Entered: 380 A
